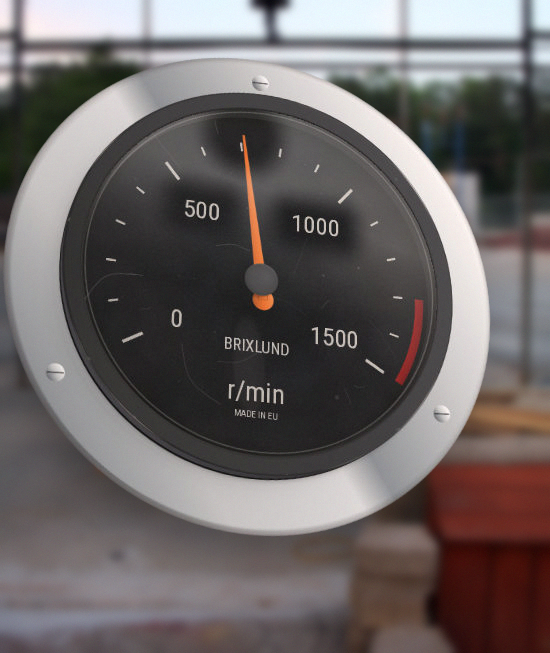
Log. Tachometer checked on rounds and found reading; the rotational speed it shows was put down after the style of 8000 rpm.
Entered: 700 rpm
